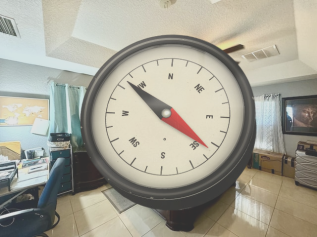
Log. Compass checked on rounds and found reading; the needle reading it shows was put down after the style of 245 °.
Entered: 127.5 °
